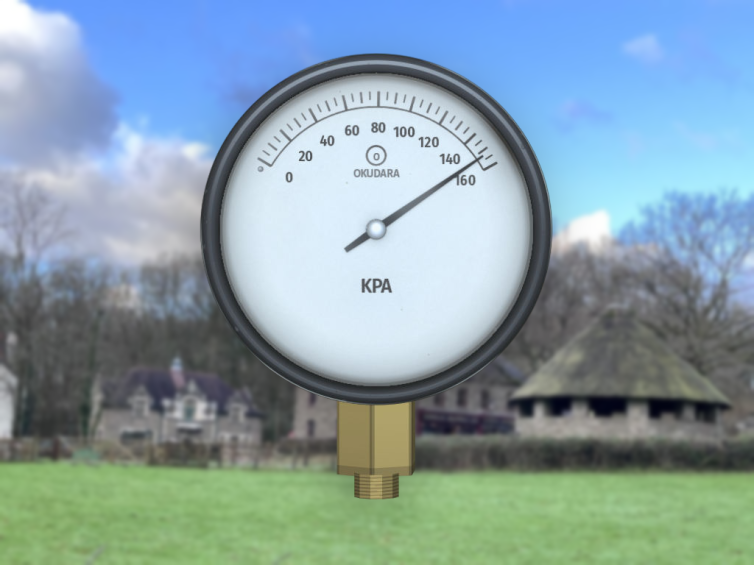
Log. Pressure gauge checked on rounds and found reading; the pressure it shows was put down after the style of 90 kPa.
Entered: 152.5 kPa
